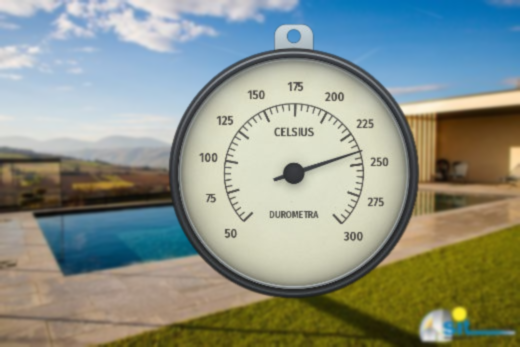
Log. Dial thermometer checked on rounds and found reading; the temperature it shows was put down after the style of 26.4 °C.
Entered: 240 °C
